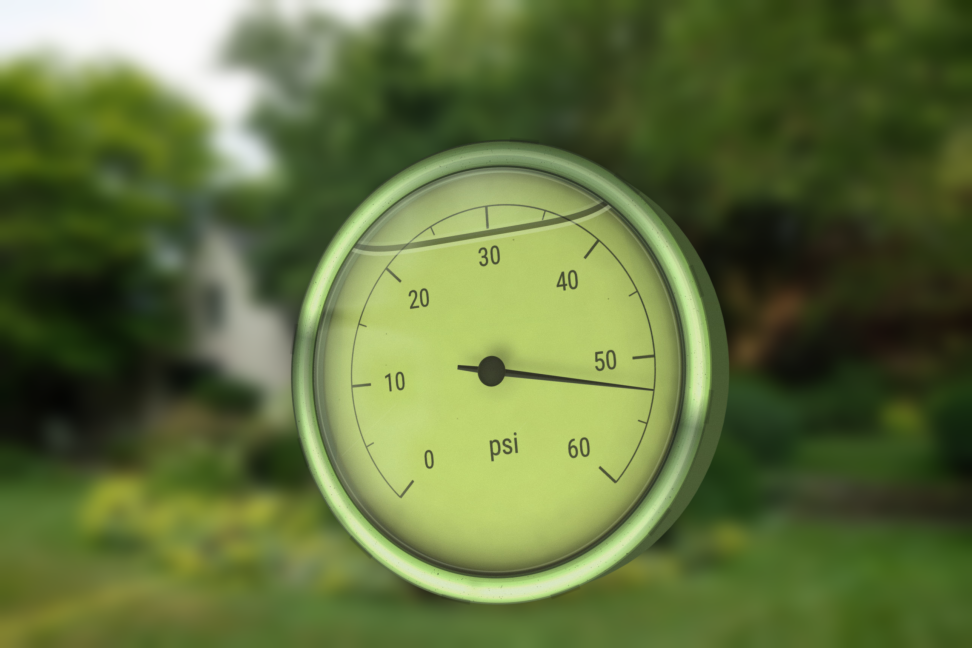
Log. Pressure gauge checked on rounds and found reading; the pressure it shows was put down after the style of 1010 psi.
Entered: 52.5 psi
